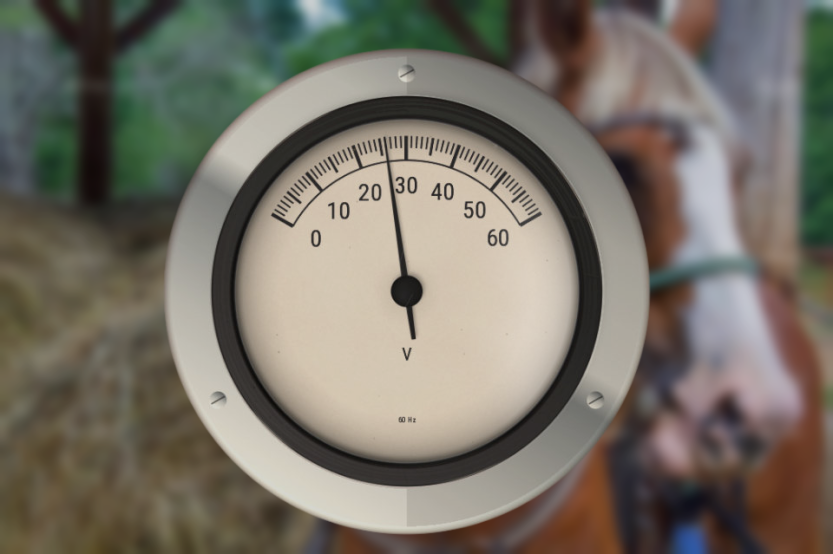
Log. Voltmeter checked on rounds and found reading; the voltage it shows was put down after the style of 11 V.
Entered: 26 V
